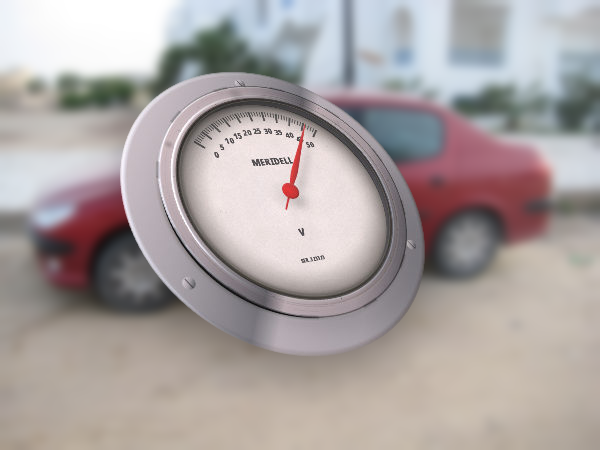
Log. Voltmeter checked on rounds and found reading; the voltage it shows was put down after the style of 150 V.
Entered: 45 V
